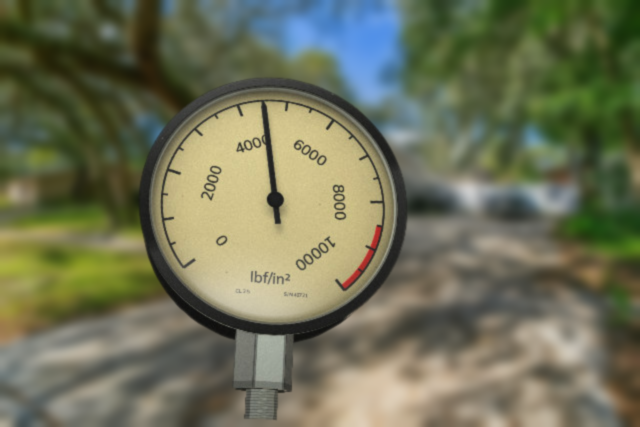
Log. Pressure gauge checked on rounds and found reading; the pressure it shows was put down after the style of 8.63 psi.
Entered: 4500 psi
